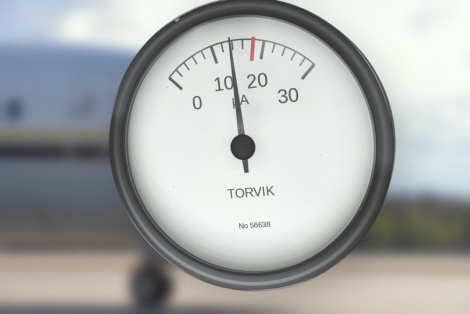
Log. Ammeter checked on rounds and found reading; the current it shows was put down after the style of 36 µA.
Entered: 14 µA
